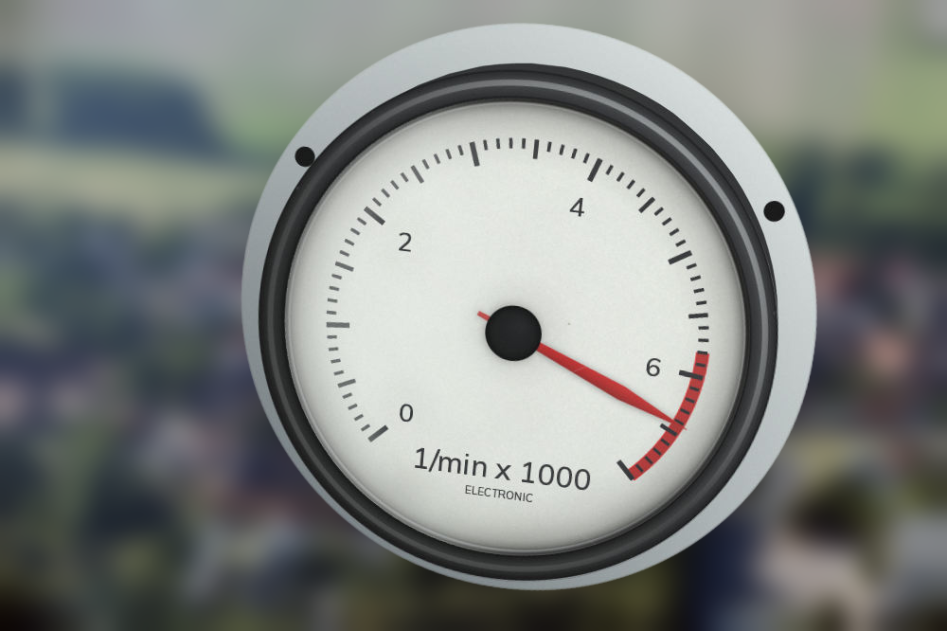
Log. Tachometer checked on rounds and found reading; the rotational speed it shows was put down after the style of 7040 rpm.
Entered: 6400 rpm
